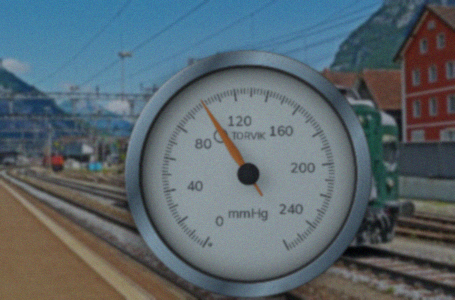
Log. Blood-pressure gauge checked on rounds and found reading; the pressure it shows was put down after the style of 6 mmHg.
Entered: 100 mmHg
